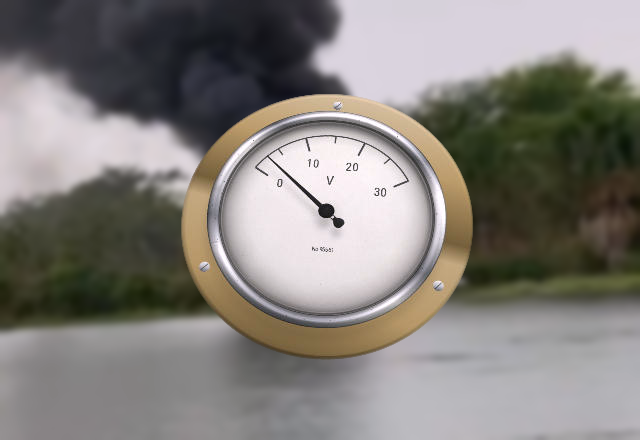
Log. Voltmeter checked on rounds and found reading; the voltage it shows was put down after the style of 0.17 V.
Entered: 2.5 V
